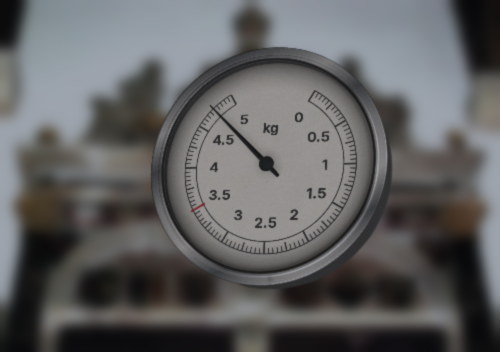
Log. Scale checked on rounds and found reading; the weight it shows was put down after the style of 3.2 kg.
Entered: 4.75 kg
